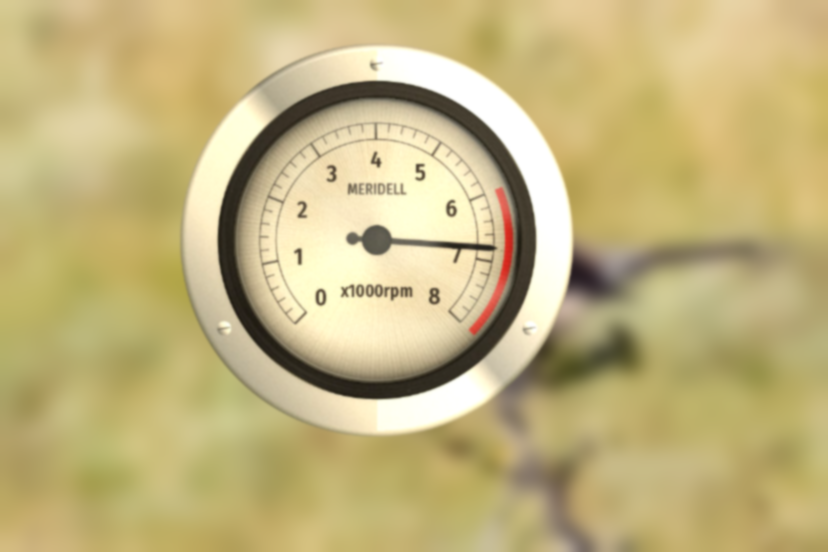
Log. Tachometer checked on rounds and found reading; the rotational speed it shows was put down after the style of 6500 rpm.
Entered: 6800 rpm
